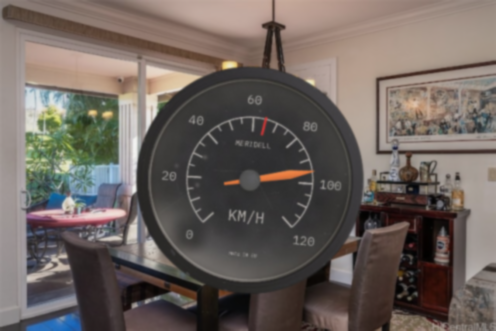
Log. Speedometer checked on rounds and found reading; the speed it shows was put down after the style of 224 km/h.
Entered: 95 km/h
